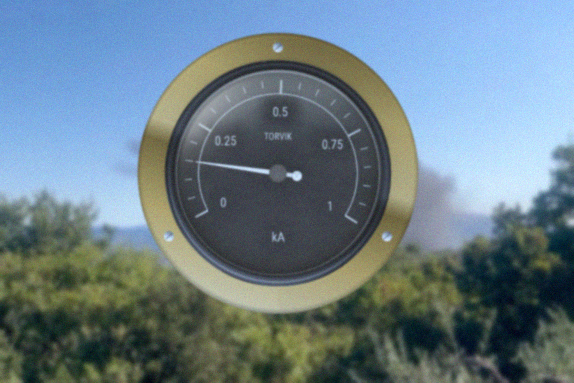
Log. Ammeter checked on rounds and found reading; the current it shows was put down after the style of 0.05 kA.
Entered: 0.15 kA
